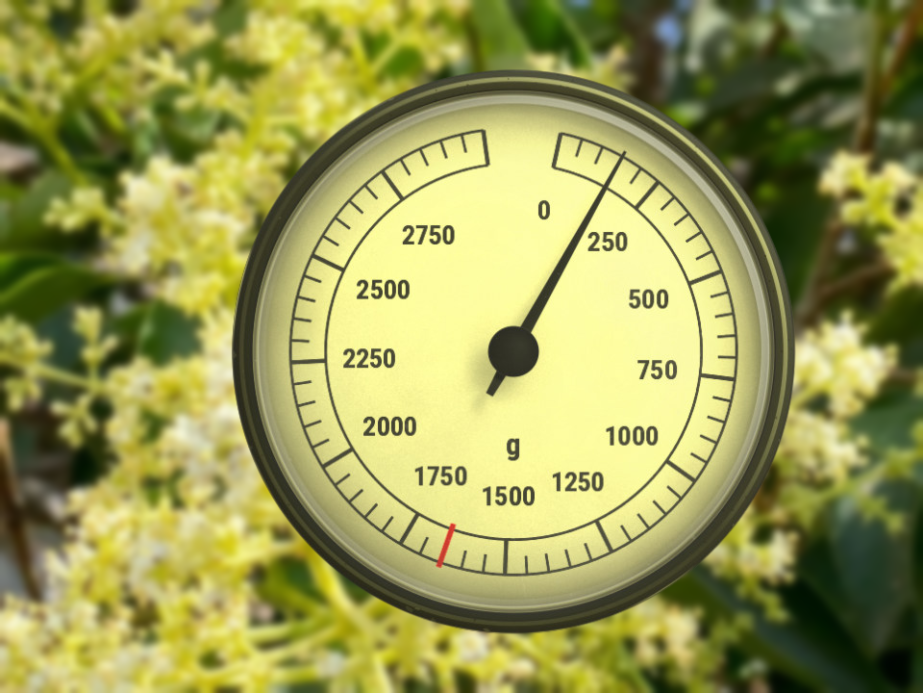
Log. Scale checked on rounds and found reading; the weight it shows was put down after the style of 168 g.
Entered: 150 g
